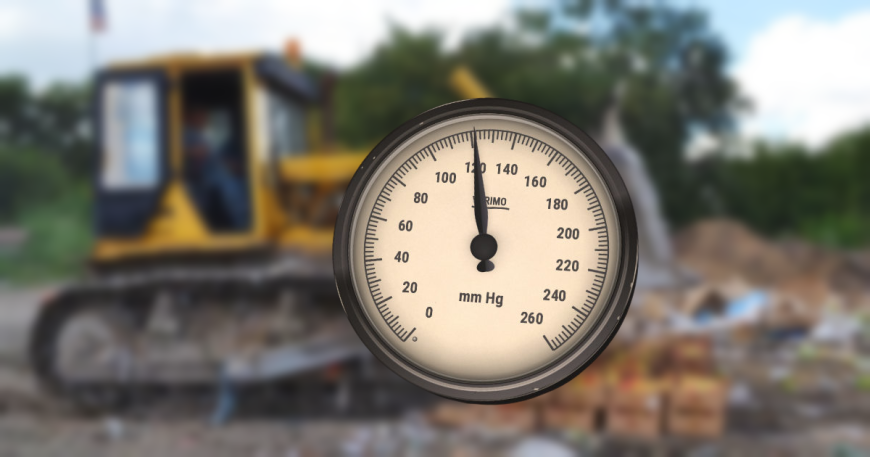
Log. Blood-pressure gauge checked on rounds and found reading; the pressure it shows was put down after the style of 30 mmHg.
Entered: 122 mmHg
